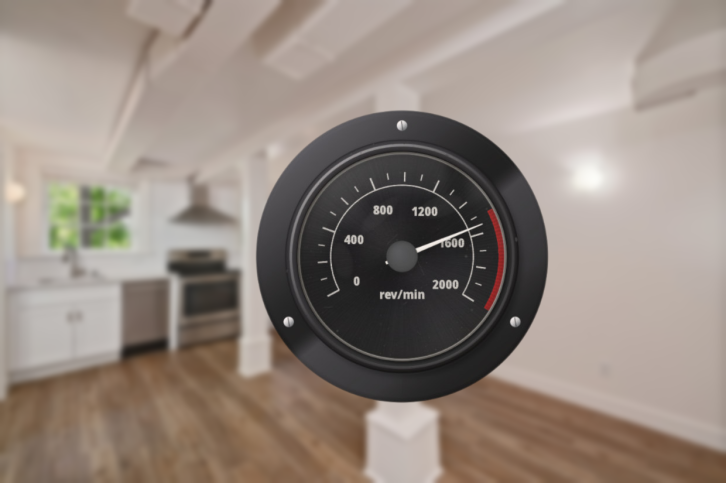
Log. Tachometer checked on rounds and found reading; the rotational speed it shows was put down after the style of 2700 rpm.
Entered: 1550 rpm
